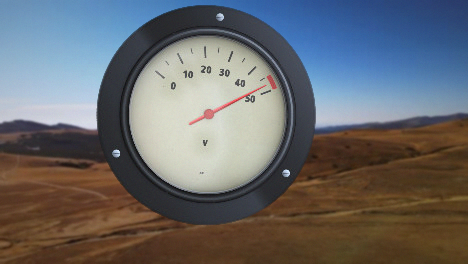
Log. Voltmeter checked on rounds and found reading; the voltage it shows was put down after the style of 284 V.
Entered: 47.5 V
